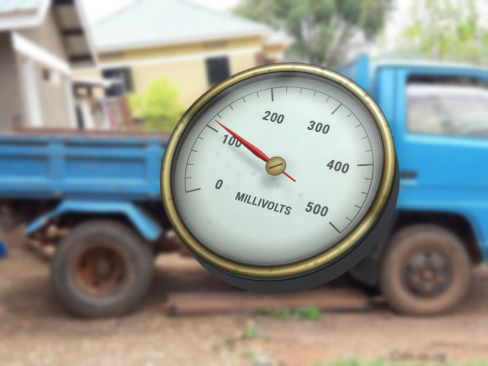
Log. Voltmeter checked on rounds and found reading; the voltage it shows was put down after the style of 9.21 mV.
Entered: 110 mV
